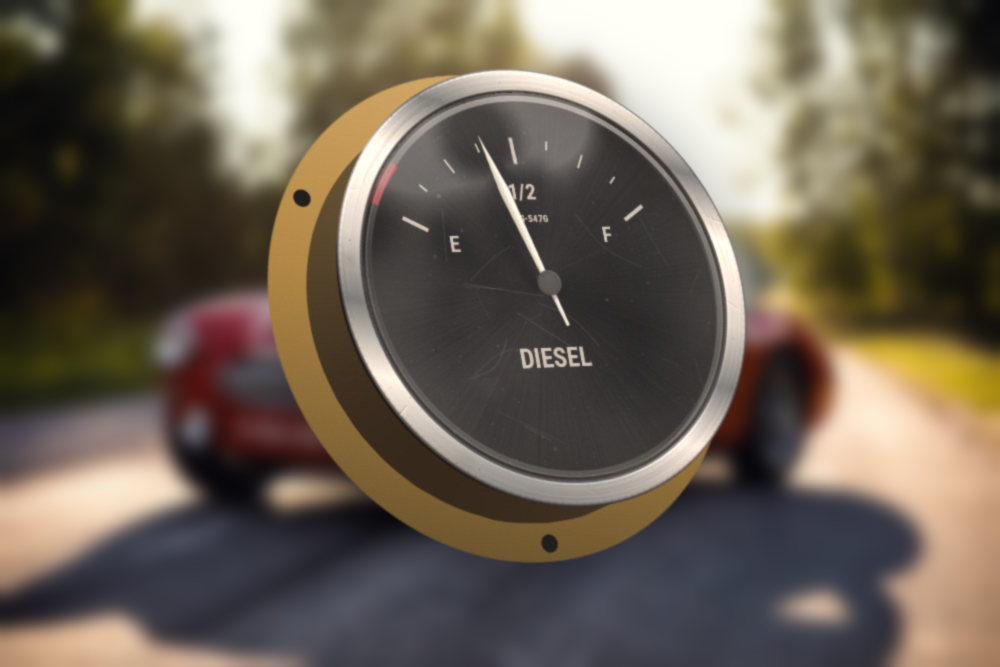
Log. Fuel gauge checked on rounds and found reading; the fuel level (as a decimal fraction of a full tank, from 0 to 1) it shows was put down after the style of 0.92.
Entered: 0.375
